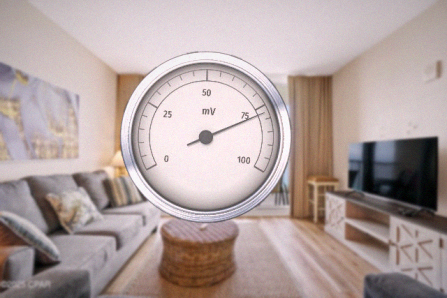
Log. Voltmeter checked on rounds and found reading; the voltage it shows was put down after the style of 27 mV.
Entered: 77.5 mV
